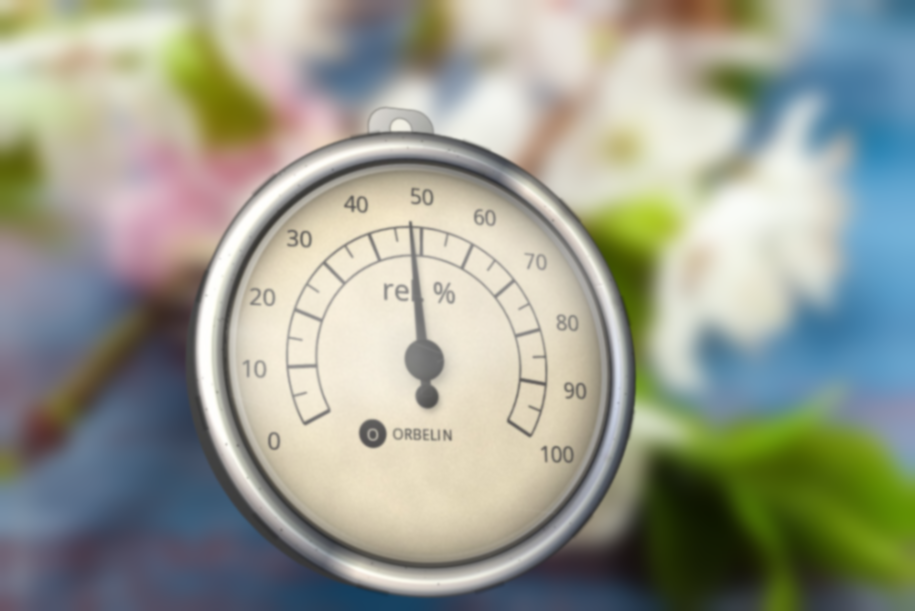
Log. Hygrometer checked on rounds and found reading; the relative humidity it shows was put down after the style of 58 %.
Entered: 47.5 %
